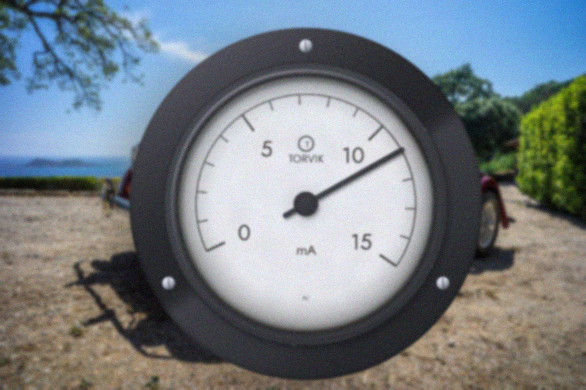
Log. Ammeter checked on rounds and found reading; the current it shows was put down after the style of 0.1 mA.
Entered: 11 mA
